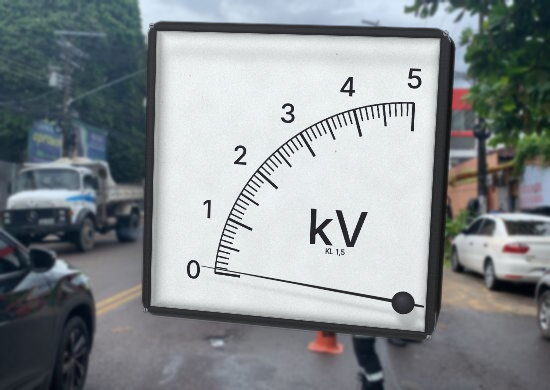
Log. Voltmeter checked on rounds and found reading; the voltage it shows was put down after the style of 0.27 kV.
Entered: 0.1 kV
